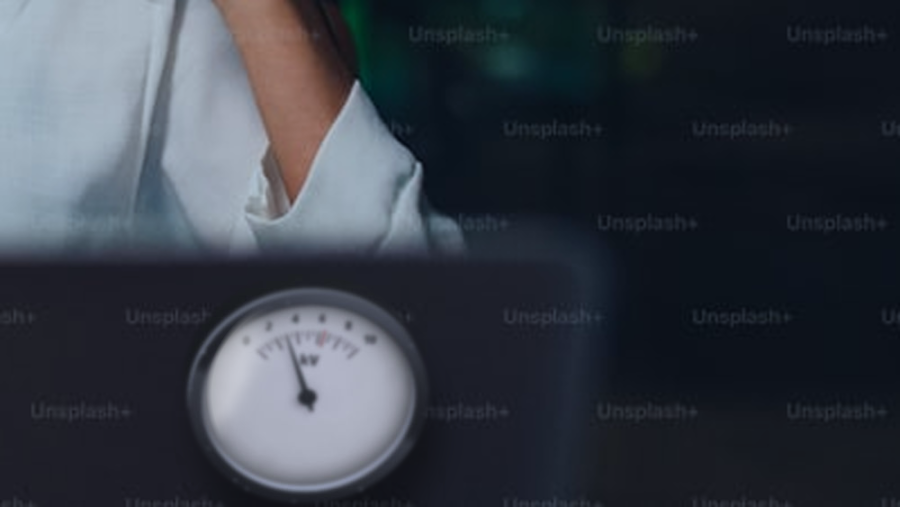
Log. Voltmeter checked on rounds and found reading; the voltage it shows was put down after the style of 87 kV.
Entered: 3 kV
